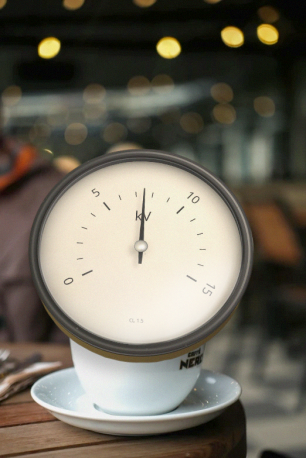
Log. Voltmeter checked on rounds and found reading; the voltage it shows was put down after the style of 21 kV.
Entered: 7.5 kV
